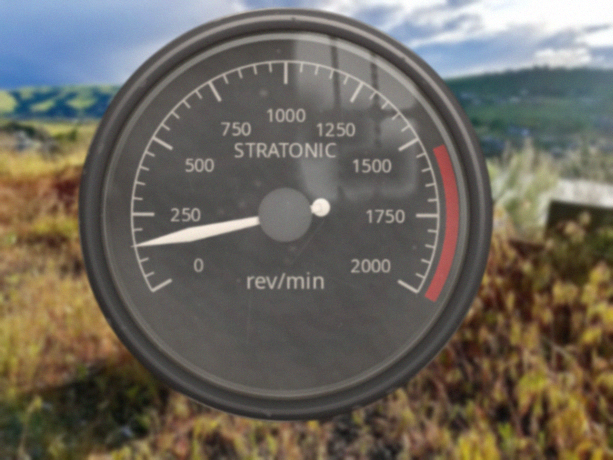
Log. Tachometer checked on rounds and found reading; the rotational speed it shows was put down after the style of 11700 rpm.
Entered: 150 rpm
